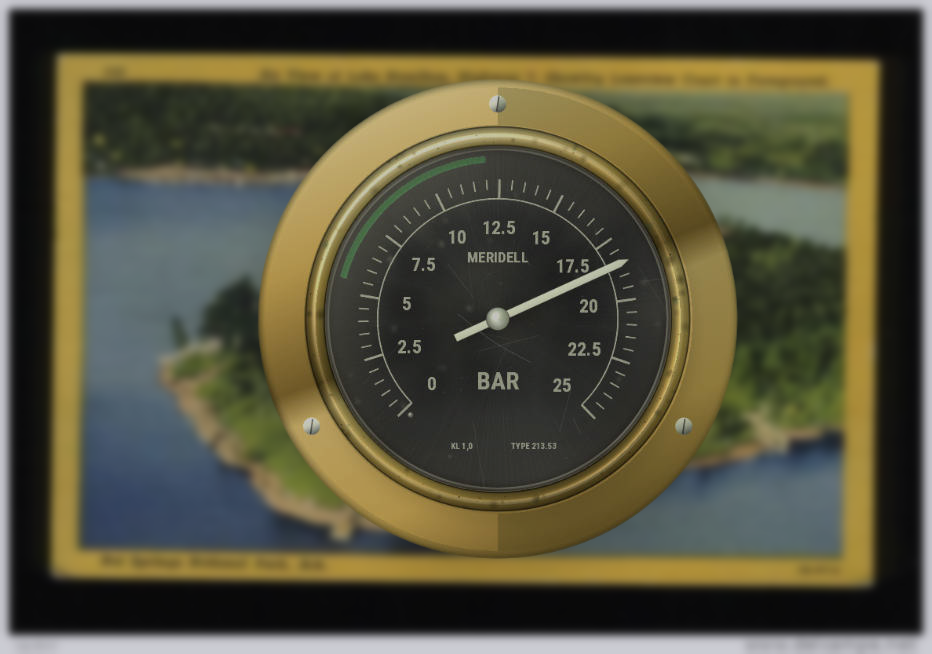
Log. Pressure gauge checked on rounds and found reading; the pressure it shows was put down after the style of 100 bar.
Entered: 18.5 bar
